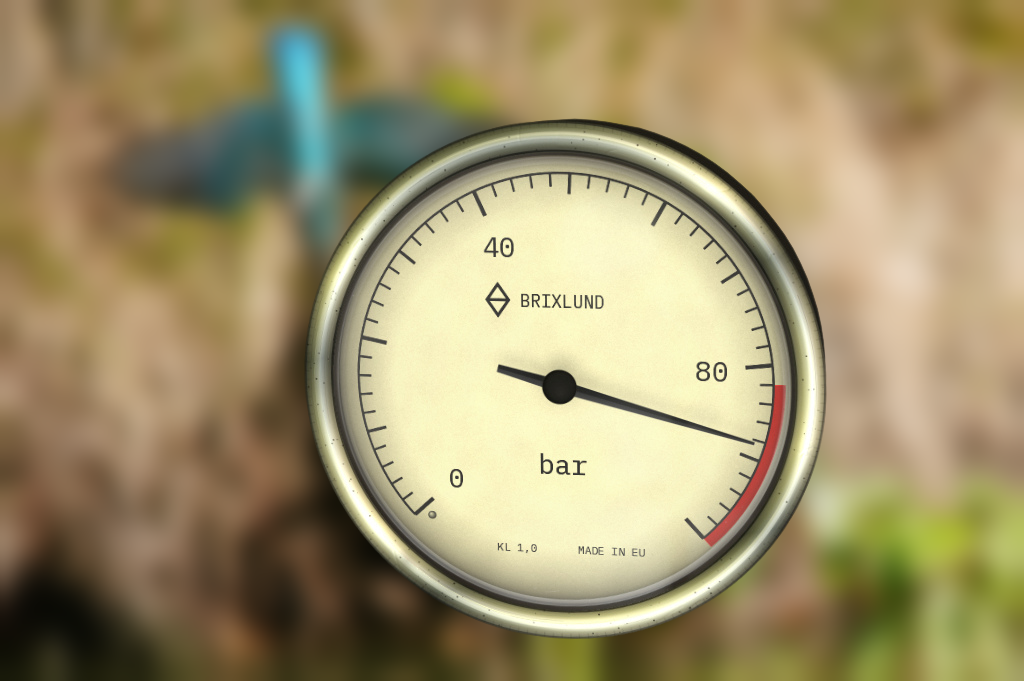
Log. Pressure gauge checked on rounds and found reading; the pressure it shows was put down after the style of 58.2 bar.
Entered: 88 bar
